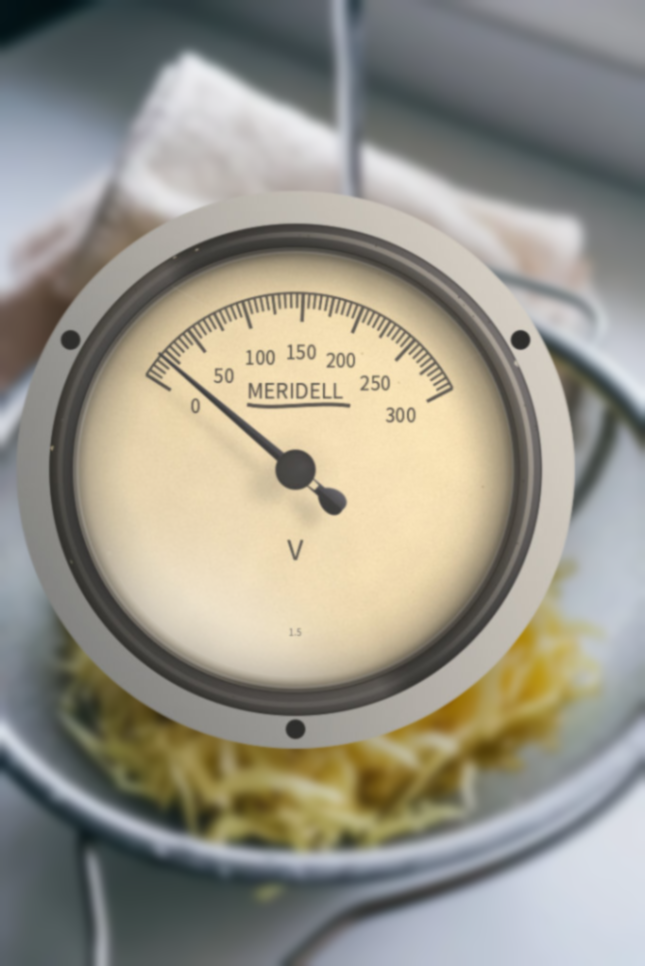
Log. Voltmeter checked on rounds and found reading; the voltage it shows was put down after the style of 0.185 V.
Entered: 20 V
